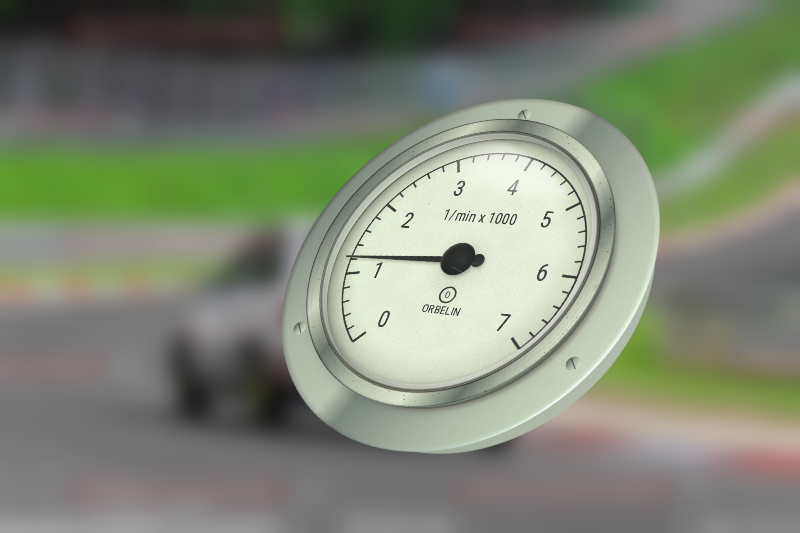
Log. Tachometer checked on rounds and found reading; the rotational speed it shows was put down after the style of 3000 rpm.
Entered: 1200 rpm
